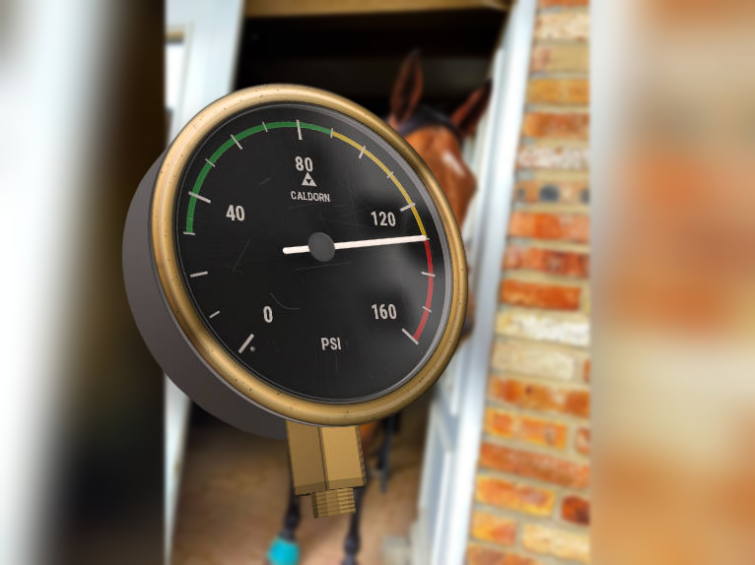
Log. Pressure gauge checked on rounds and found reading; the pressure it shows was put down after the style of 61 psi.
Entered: 130 psi
